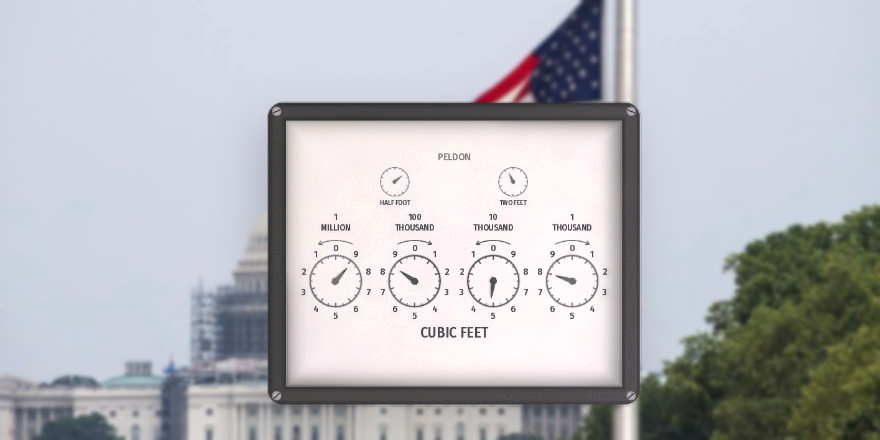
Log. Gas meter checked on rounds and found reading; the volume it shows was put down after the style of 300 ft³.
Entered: 884800 ft³
